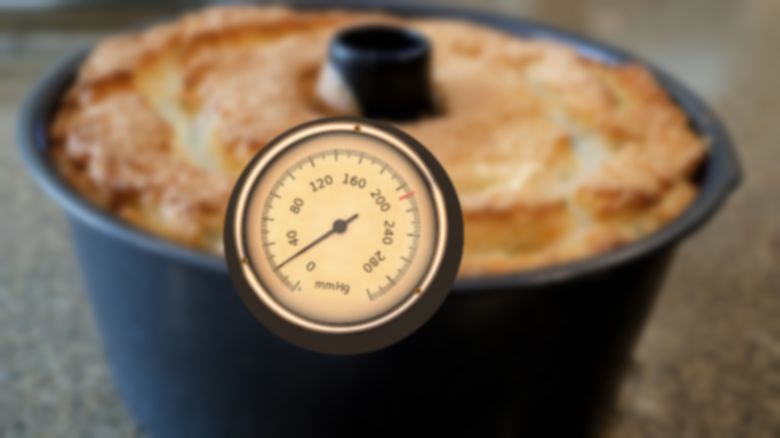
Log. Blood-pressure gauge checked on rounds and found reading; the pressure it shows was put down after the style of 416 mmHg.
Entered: 20 mmHg
